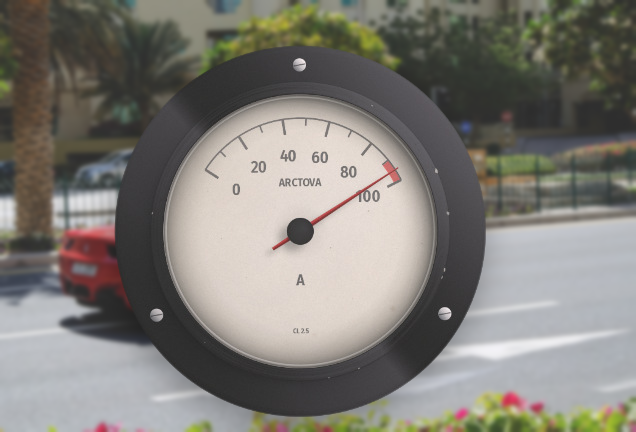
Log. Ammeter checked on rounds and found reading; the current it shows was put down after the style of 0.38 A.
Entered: 95 A
